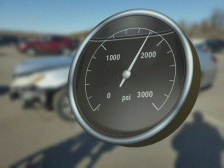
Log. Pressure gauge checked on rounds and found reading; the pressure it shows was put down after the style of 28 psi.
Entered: 1800 psi
